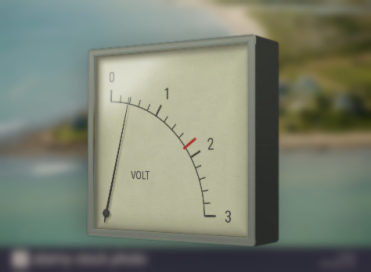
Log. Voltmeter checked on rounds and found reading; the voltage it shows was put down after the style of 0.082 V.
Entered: 0.4 V
